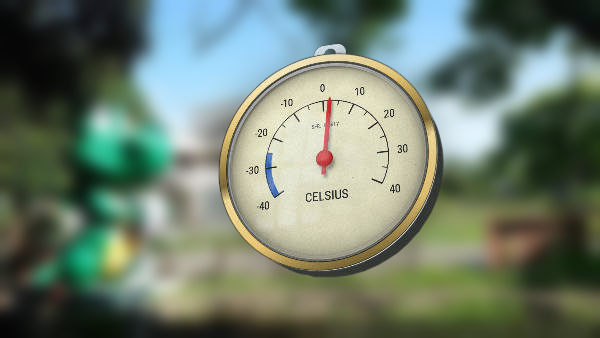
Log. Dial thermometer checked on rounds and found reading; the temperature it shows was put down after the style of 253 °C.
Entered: 2.5 °C
